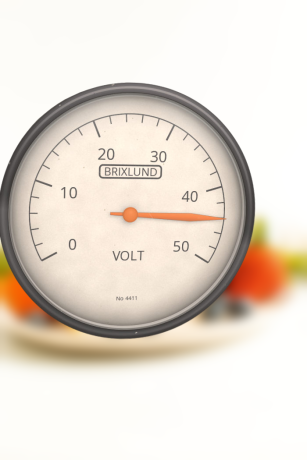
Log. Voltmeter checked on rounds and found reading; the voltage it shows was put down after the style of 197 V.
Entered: 44 V
